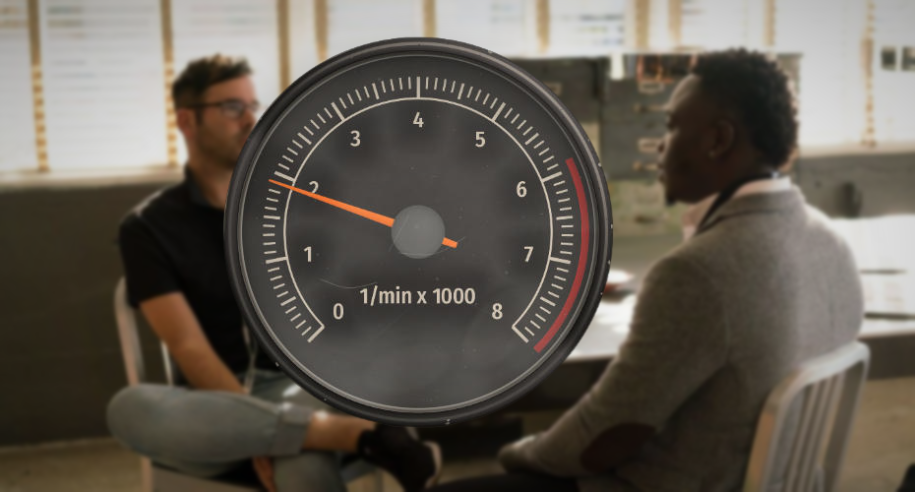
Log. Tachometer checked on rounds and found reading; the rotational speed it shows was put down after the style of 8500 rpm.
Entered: 1900 rpm
